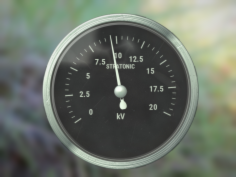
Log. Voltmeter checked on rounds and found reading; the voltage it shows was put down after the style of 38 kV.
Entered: 9.5 kV
